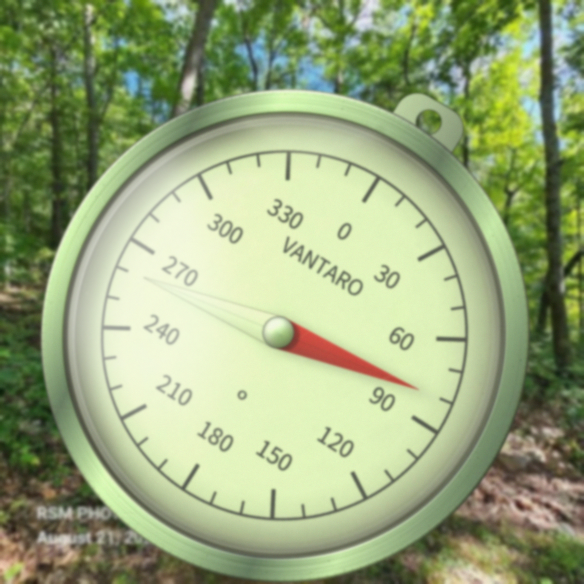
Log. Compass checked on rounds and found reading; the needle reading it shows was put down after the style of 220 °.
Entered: 80 °
